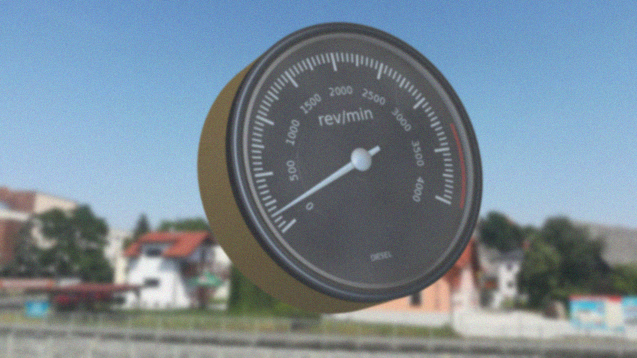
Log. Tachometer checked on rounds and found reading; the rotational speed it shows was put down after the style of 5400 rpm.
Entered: 150 rpm
